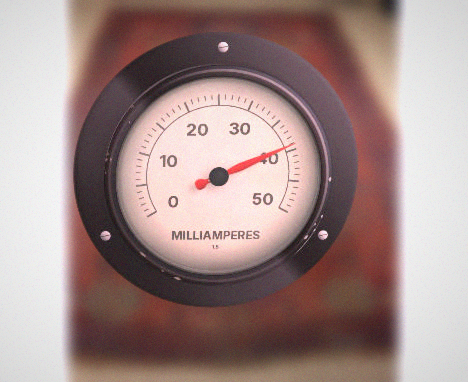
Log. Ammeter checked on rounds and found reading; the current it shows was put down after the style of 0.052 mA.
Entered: 39 mA
